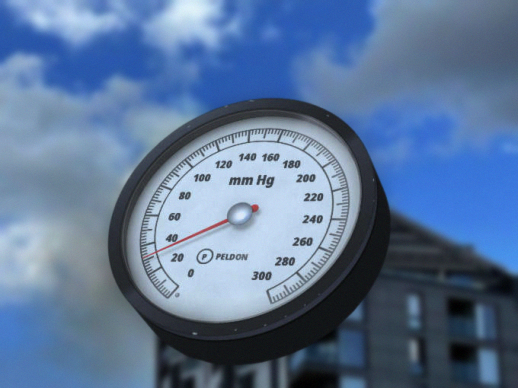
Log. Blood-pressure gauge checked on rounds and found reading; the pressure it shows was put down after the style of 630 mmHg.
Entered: 30 mmHg
